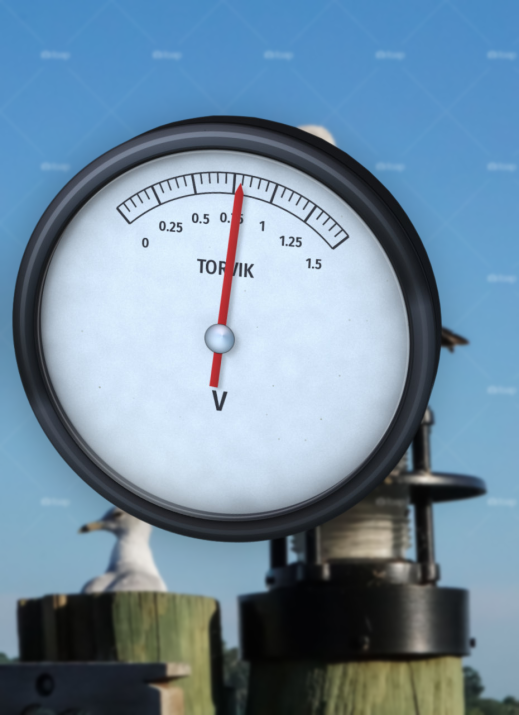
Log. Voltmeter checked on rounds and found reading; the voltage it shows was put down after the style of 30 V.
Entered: 0.8 V
